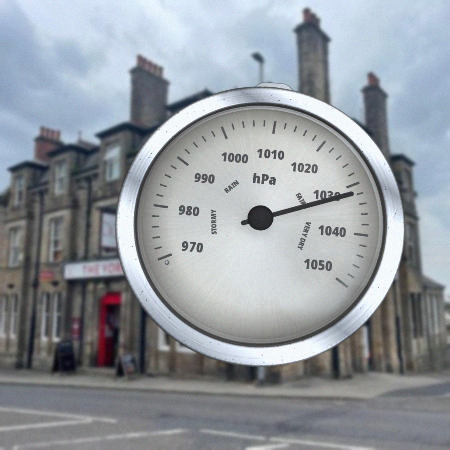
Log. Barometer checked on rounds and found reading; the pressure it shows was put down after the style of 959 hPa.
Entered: 1032 hPa
